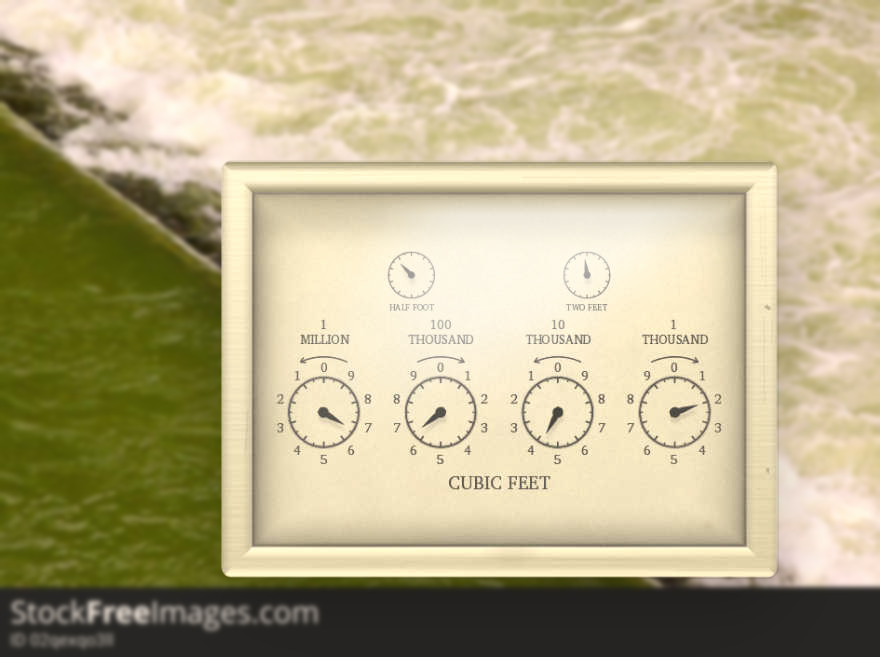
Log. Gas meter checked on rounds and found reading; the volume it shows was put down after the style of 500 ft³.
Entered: 664200 ft³
